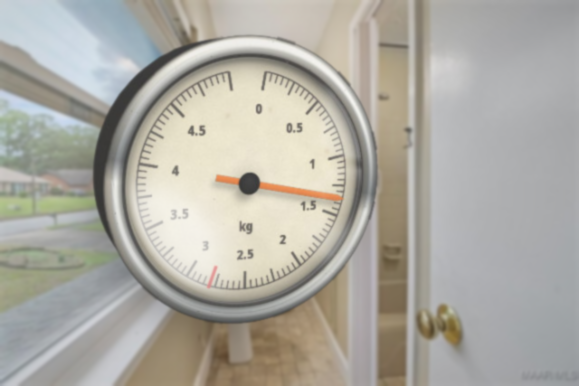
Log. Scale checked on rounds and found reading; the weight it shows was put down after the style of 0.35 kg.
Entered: 1.35 kg
